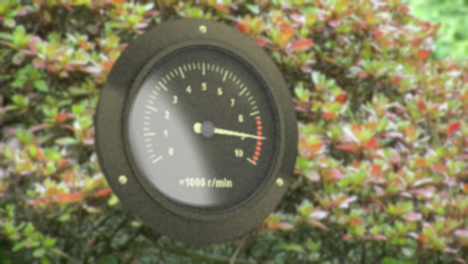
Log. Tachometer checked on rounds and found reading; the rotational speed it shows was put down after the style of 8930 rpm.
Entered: 9000 rpm
